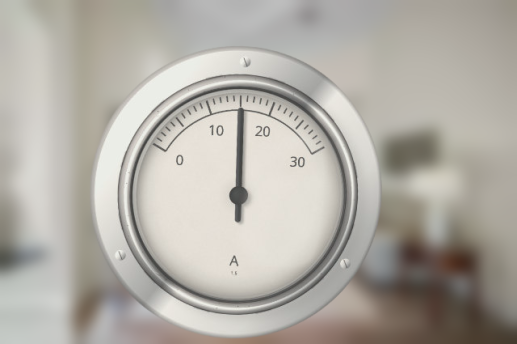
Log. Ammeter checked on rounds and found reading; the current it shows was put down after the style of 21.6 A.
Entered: 15 A
